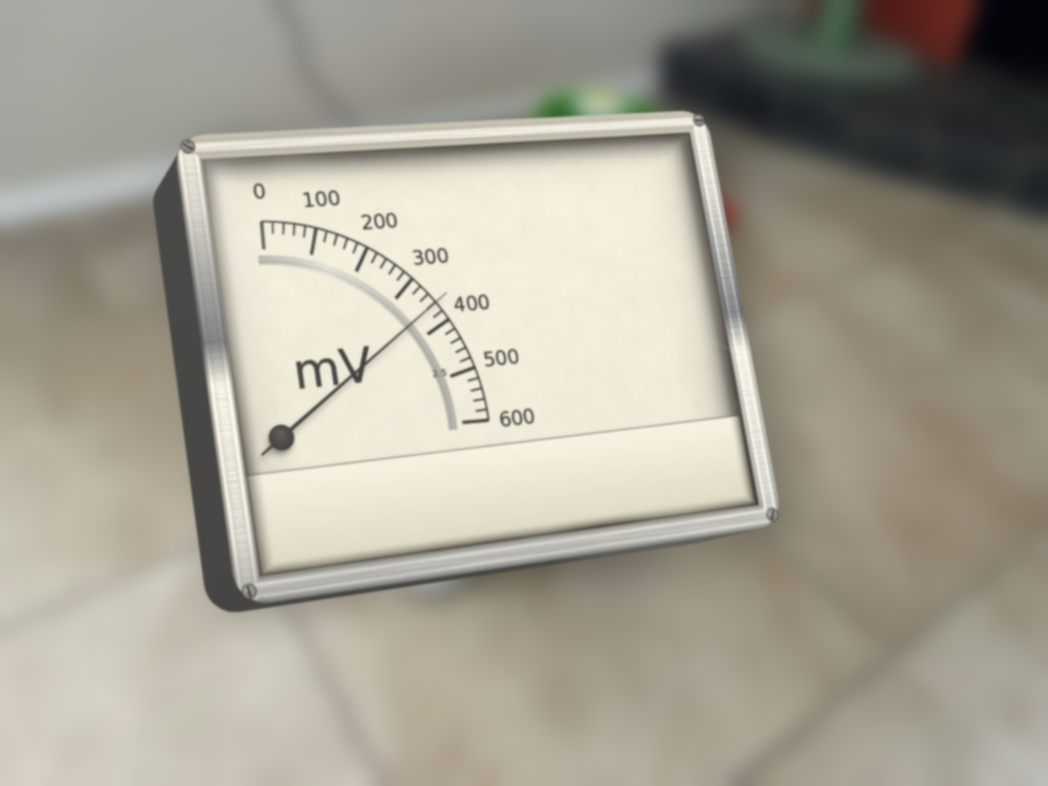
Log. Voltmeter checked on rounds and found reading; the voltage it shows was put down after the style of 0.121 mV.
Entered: 360 mV
